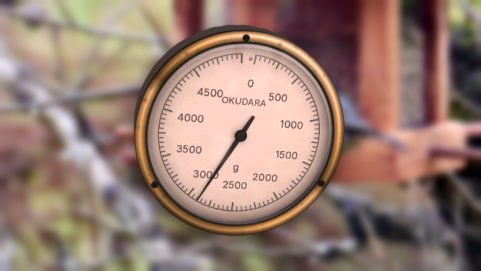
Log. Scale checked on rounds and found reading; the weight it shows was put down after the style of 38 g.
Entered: 2900 g
